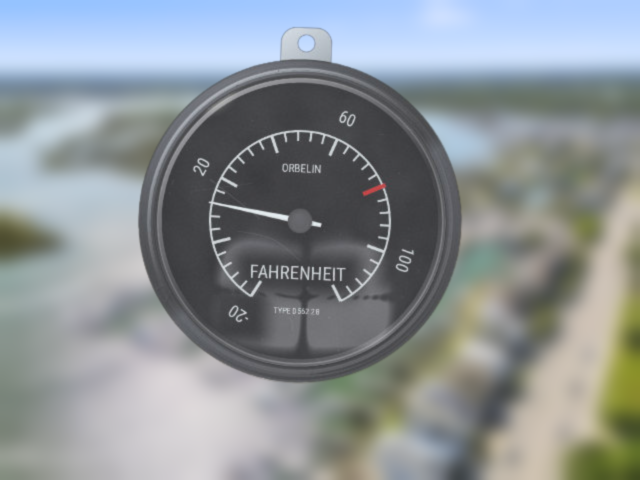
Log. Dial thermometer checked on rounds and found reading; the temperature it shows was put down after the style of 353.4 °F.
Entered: 12 °F
